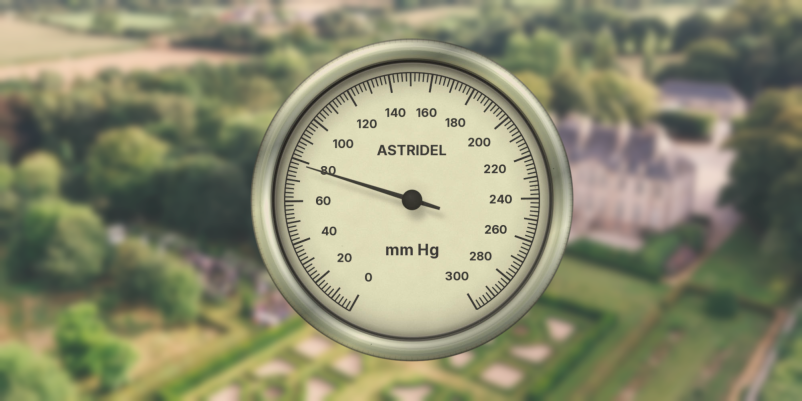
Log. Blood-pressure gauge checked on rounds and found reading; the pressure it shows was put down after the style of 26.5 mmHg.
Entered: 78 mmHg
